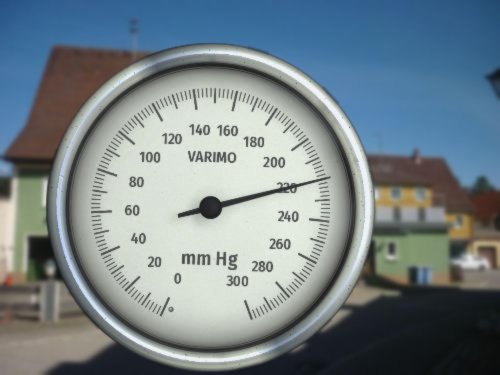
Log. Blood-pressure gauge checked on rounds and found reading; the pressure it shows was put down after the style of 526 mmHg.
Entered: 220 mmHg
